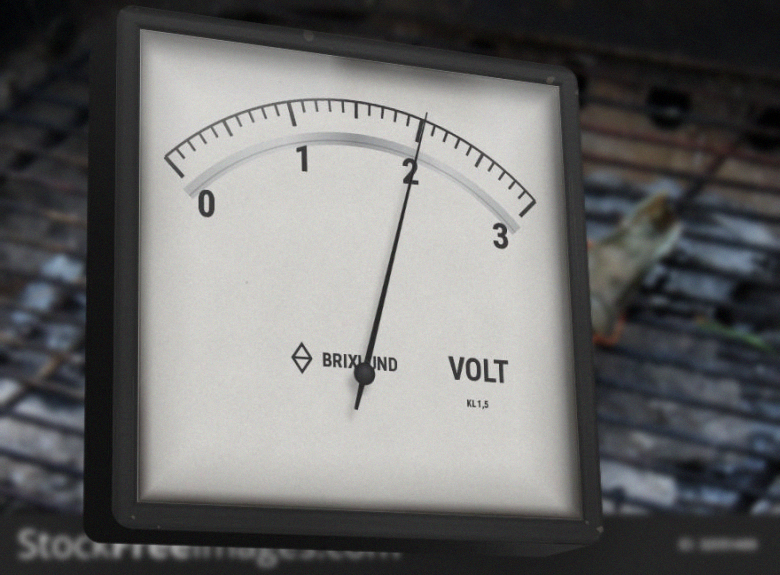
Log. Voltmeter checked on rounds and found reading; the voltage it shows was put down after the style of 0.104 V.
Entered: 2 V
